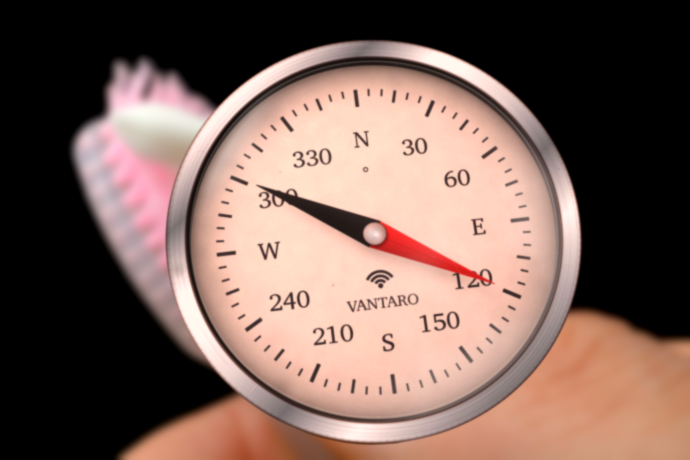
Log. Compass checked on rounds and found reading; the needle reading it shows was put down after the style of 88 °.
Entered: 120 °
